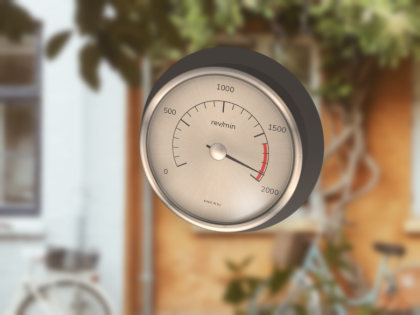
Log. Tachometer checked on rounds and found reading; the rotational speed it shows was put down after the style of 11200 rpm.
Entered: 1900 rpm
